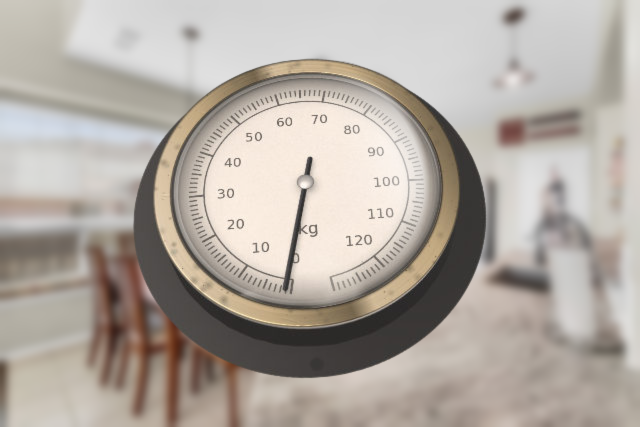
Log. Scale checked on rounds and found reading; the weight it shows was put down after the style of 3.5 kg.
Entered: 1 kg
